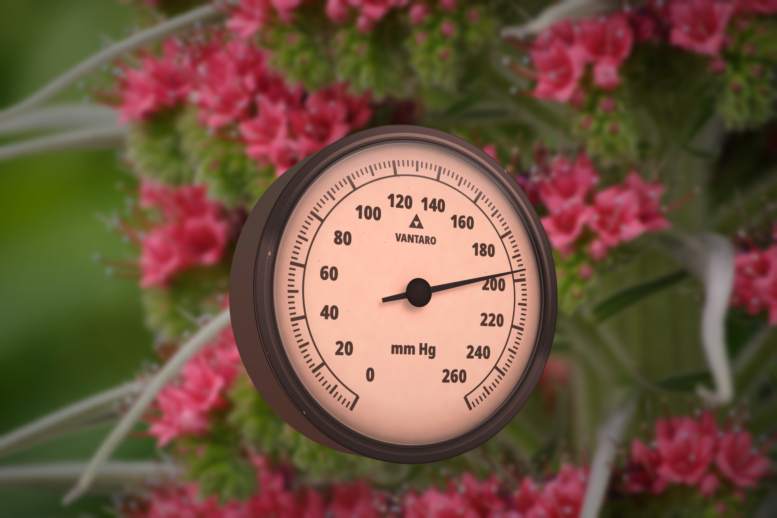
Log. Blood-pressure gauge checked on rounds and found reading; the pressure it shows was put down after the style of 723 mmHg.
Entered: 196 mmHg
